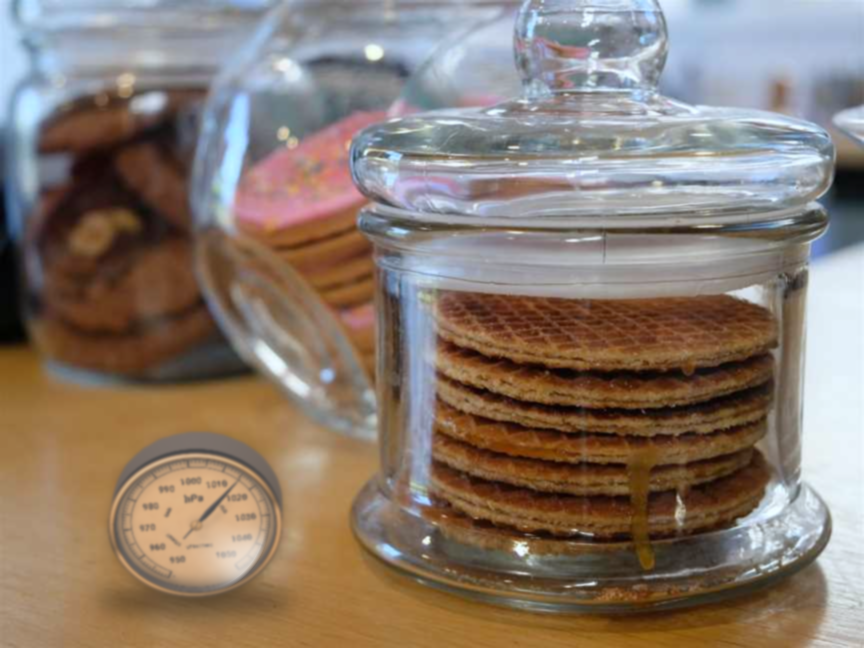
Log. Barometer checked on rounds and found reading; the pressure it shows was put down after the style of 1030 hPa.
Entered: 1015 hPa
